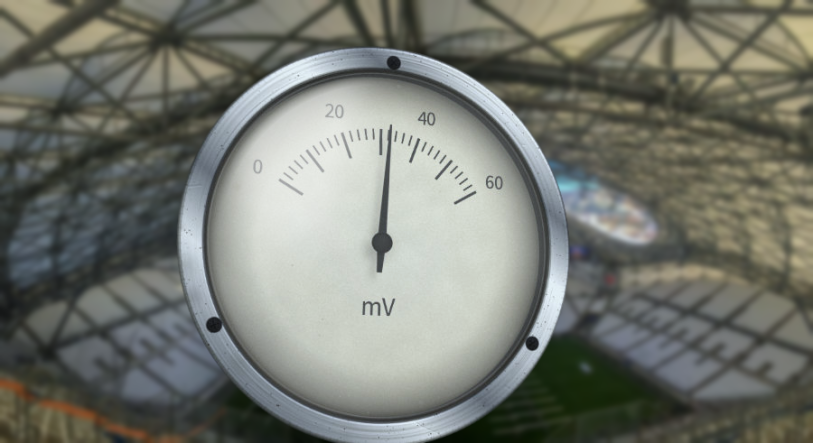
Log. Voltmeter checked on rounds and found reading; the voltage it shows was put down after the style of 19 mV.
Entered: 32 mV
